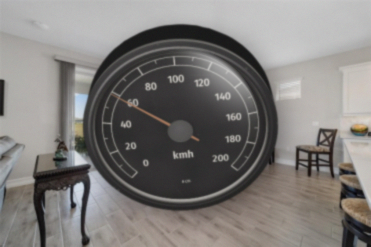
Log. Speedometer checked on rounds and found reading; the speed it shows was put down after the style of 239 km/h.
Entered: 60 km/h
